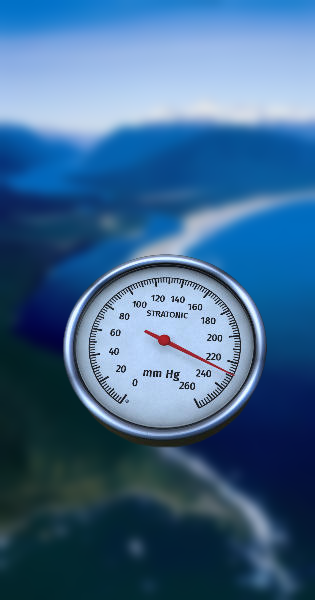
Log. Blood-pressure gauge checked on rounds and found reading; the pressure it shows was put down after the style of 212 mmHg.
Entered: 230 mmHg
